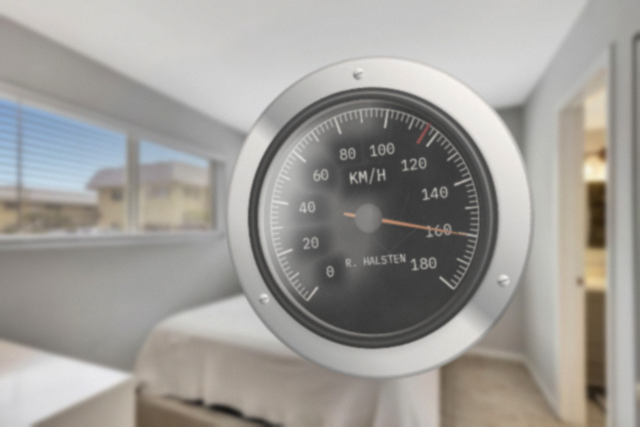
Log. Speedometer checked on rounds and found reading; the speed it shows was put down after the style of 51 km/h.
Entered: 160 km/h
